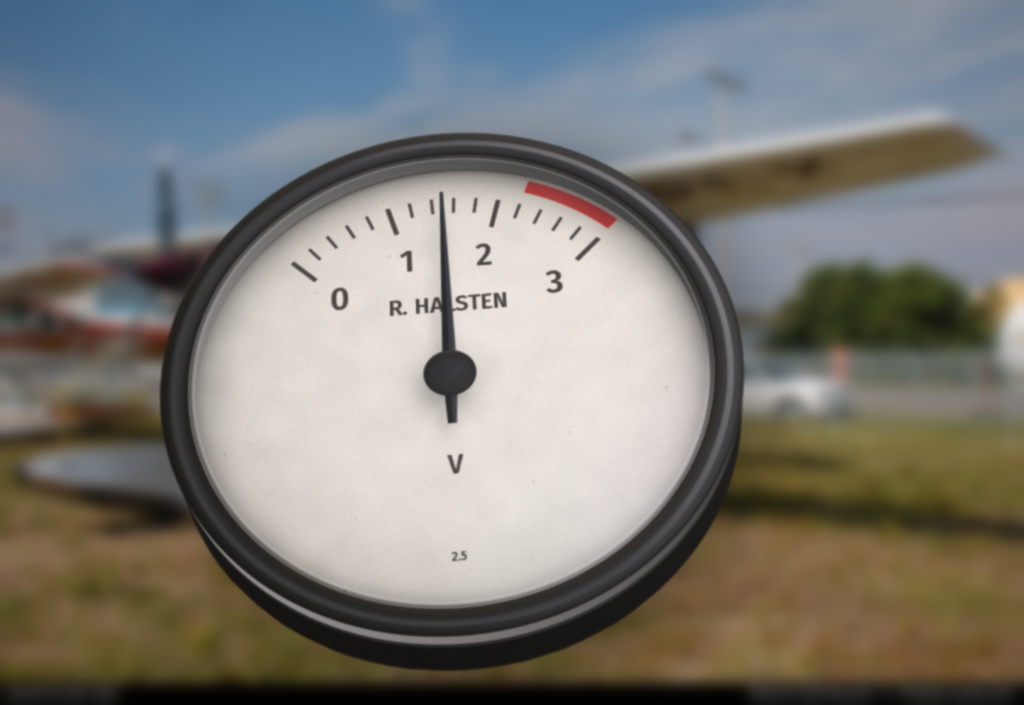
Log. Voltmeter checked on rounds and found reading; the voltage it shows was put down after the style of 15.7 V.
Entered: 1.5 V
